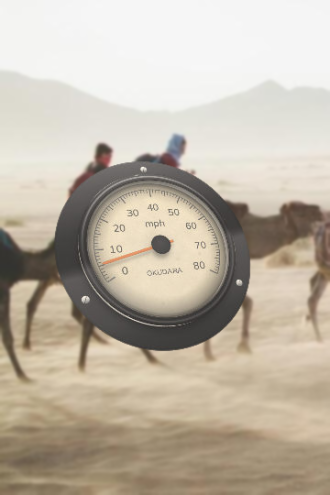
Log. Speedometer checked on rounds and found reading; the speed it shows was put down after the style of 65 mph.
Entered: 5 mph
